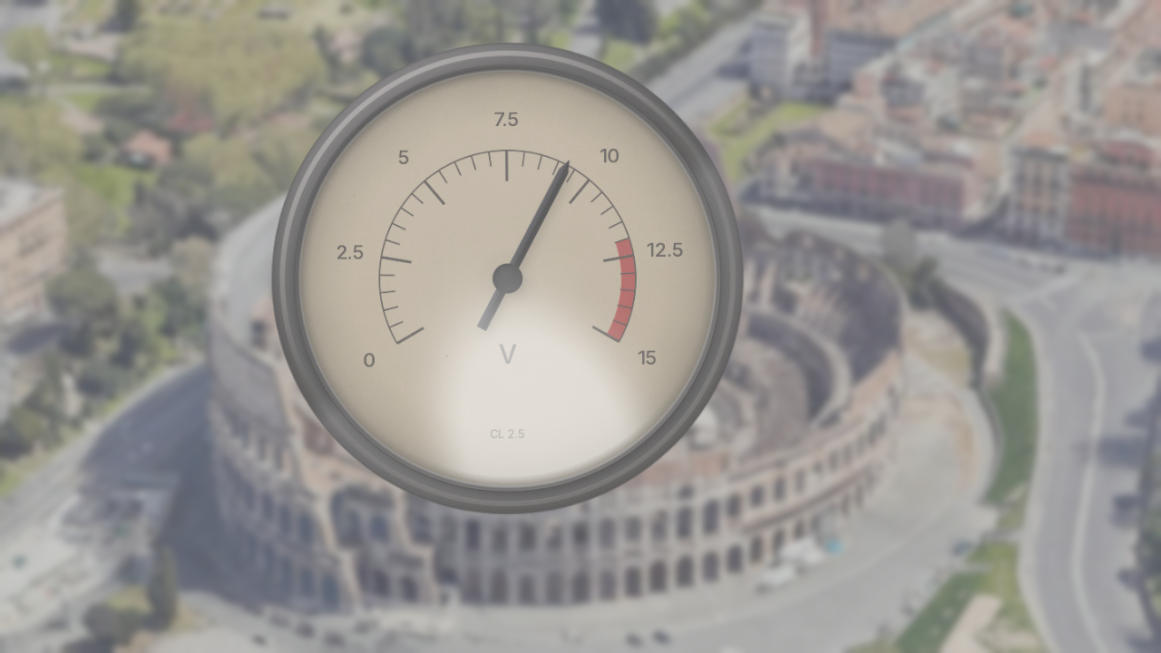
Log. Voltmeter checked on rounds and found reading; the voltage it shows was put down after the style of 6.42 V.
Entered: 9.25 V
